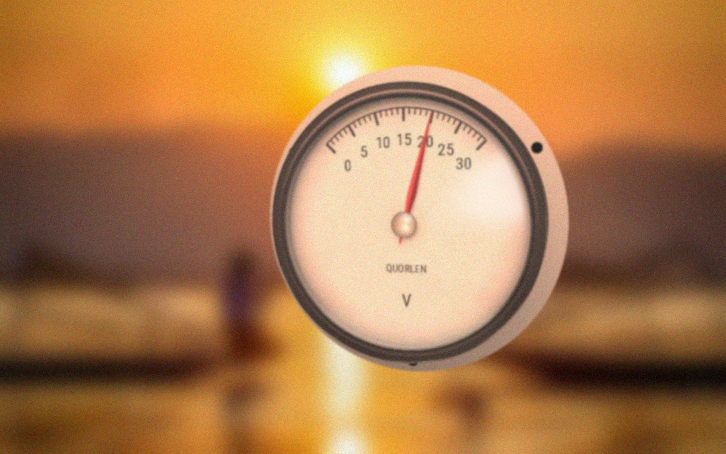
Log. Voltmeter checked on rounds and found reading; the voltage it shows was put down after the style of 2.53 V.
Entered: 20 V
